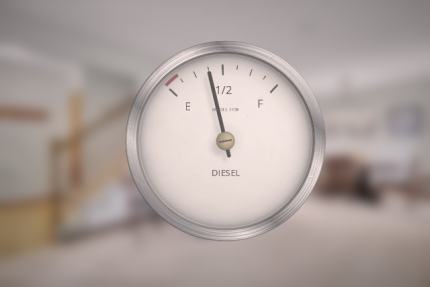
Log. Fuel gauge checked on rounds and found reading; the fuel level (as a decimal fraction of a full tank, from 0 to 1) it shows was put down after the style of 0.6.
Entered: 0.375
